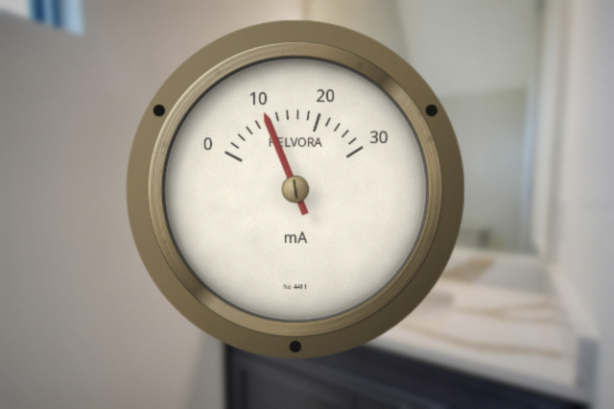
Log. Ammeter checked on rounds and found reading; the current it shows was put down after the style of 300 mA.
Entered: 10 mA
